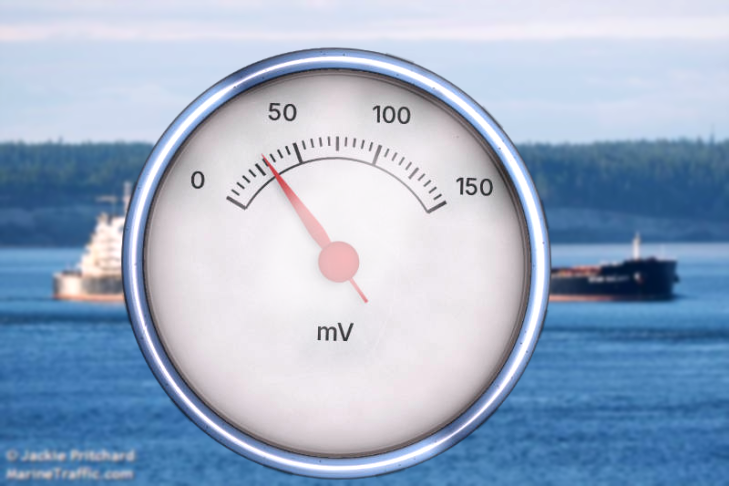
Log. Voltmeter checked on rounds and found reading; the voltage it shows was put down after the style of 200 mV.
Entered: 30 mV
